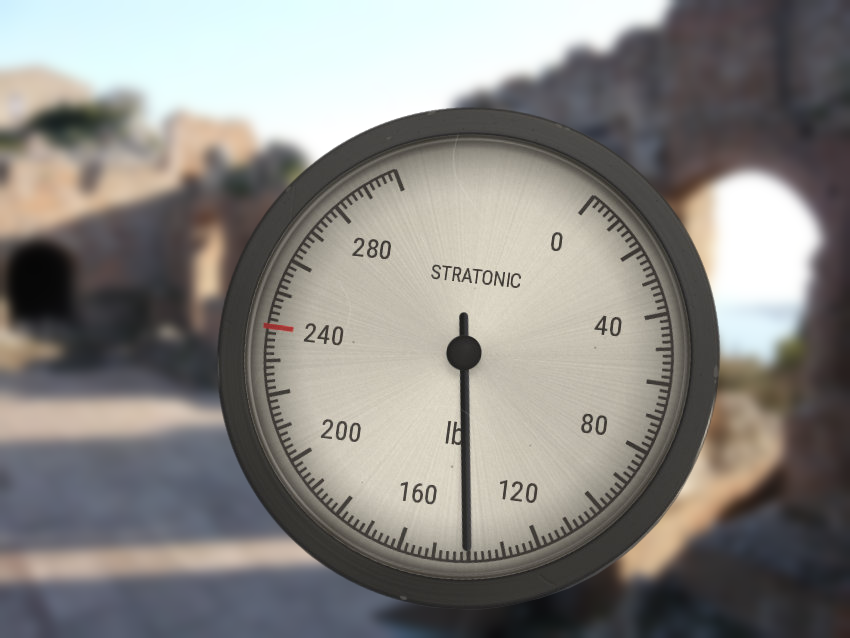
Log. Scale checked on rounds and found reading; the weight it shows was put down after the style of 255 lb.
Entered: 140 lb
